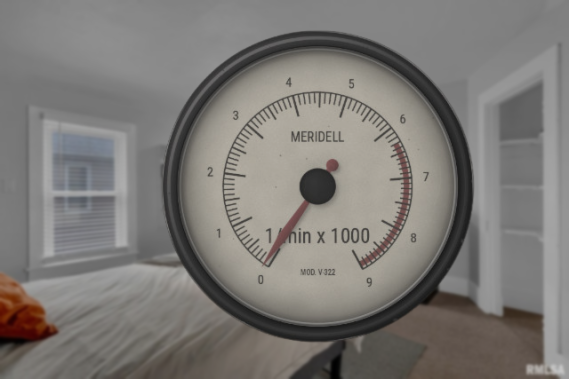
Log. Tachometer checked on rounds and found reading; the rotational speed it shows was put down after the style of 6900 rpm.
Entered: 100 rpm
